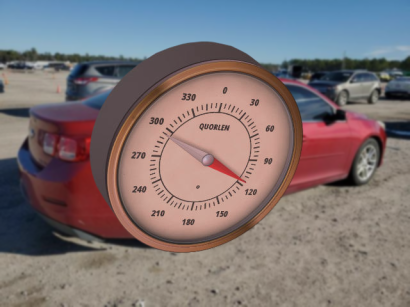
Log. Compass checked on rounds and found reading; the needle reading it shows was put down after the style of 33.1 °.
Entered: 115 °
